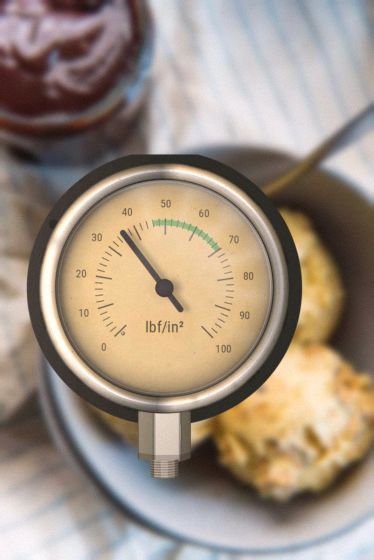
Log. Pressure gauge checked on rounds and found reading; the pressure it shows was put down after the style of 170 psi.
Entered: 36 psi
